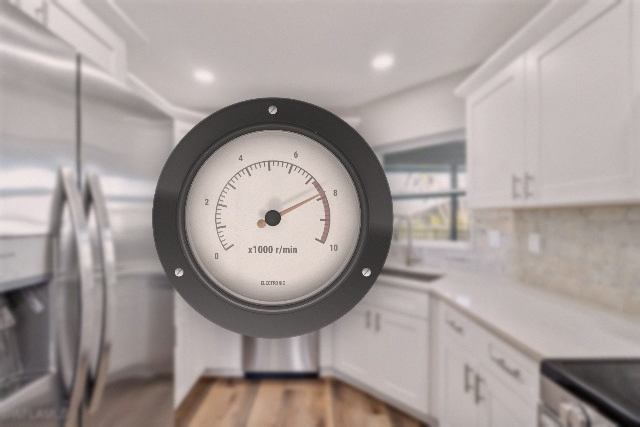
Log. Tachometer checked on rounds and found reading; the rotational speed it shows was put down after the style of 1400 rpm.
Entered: 7800 rpm
